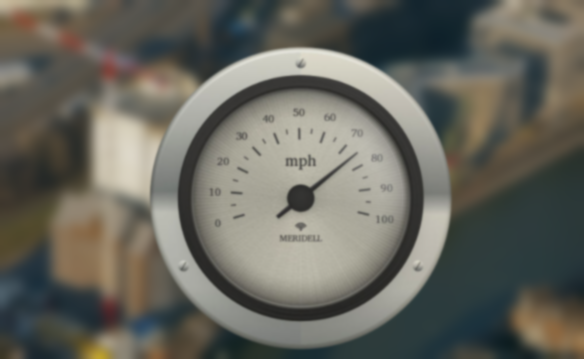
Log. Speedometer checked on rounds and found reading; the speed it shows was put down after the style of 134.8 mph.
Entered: 75 mph
